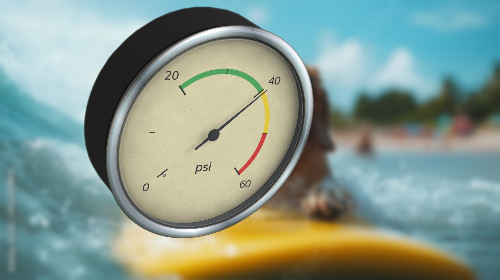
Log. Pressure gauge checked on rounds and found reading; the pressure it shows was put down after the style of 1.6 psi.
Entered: 40 psi
